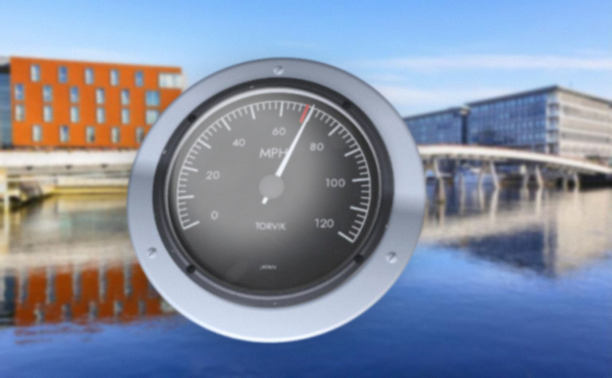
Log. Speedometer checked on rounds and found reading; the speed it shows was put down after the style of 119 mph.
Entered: 70 mph
